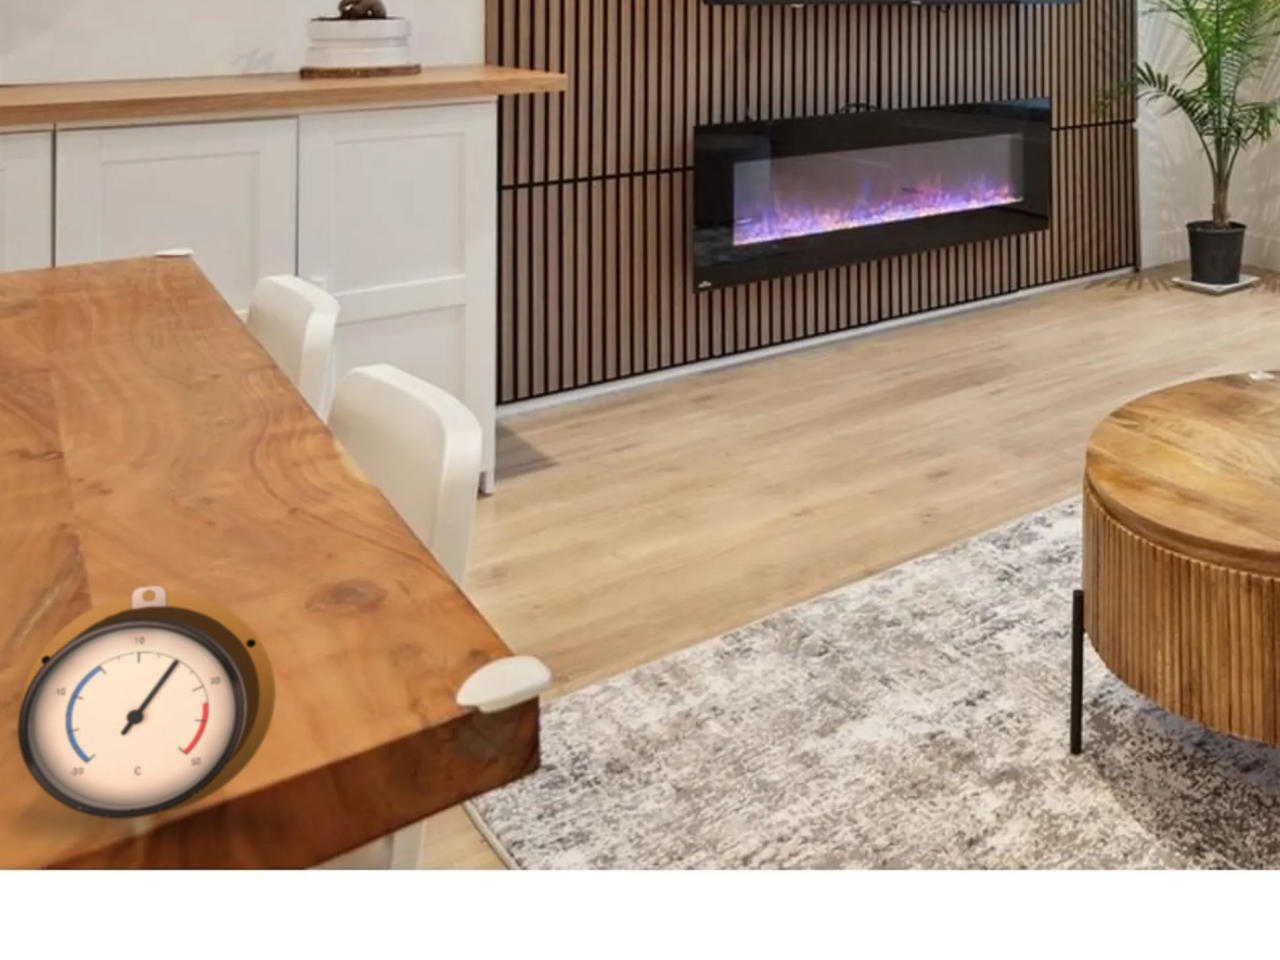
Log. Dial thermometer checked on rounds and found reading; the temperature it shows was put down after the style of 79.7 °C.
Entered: 20 °C
